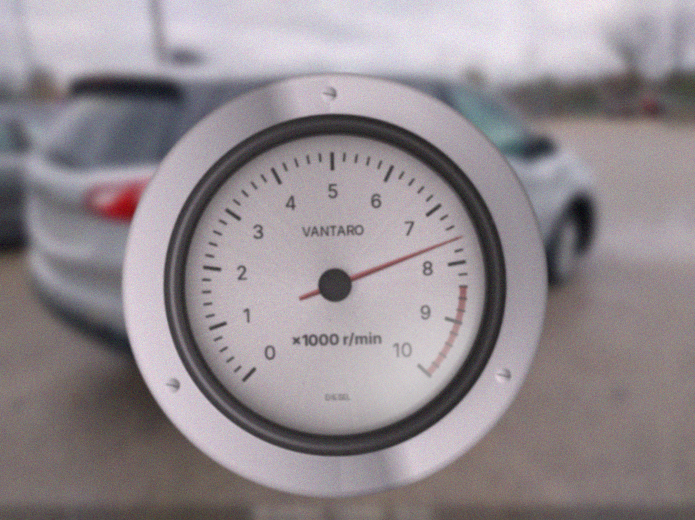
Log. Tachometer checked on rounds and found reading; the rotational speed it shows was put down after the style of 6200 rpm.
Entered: 7600 rpm
